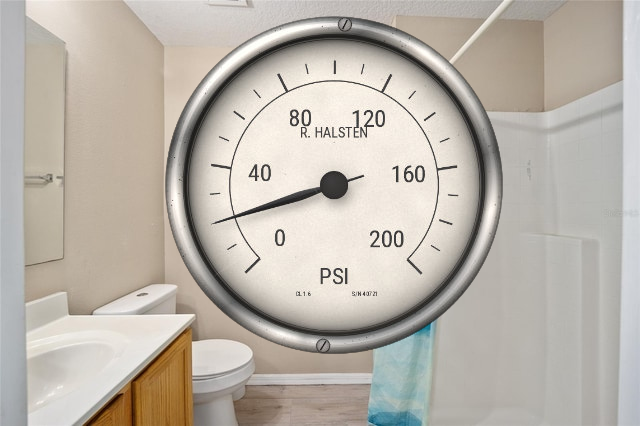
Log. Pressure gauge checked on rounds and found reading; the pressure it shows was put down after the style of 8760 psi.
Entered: 20 psi
